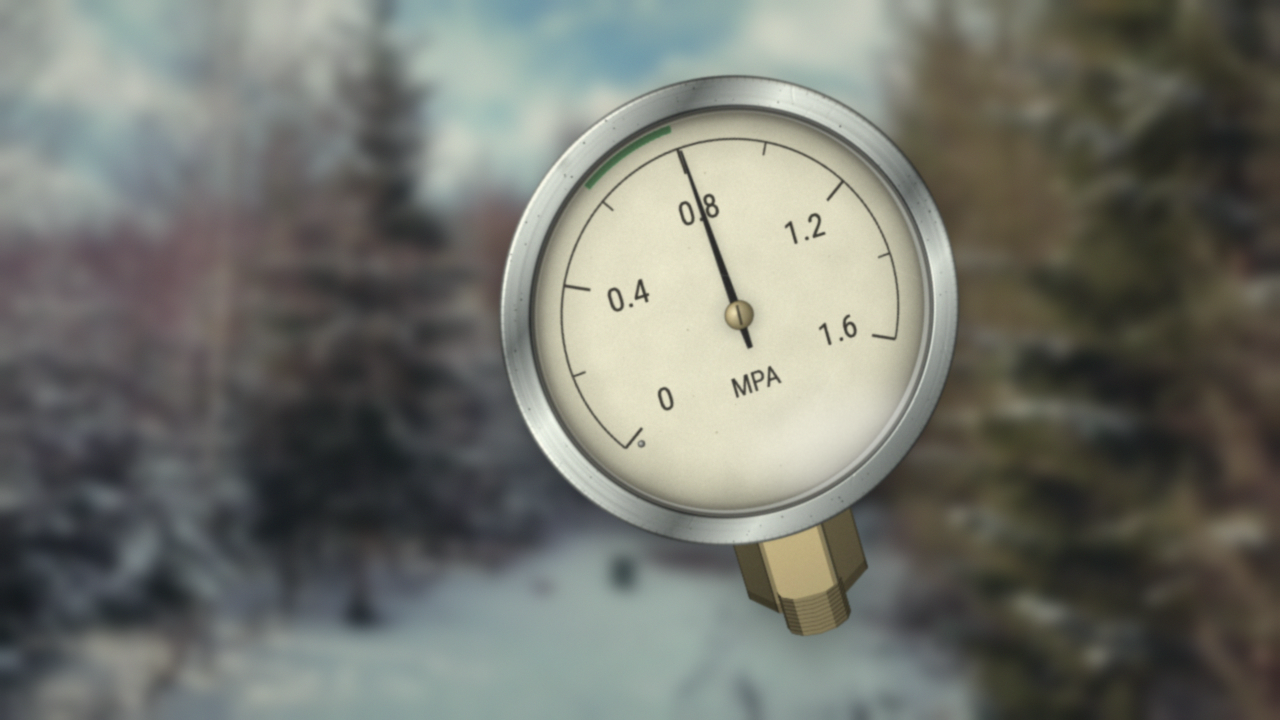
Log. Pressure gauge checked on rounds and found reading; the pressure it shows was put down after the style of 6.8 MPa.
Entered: 0.8 MPa
